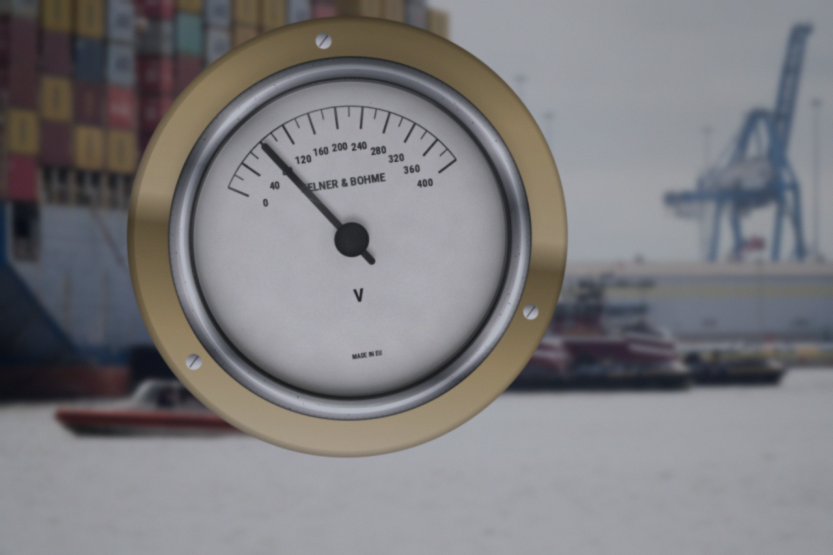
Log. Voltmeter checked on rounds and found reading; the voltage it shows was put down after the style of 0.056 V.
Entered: 80 V
